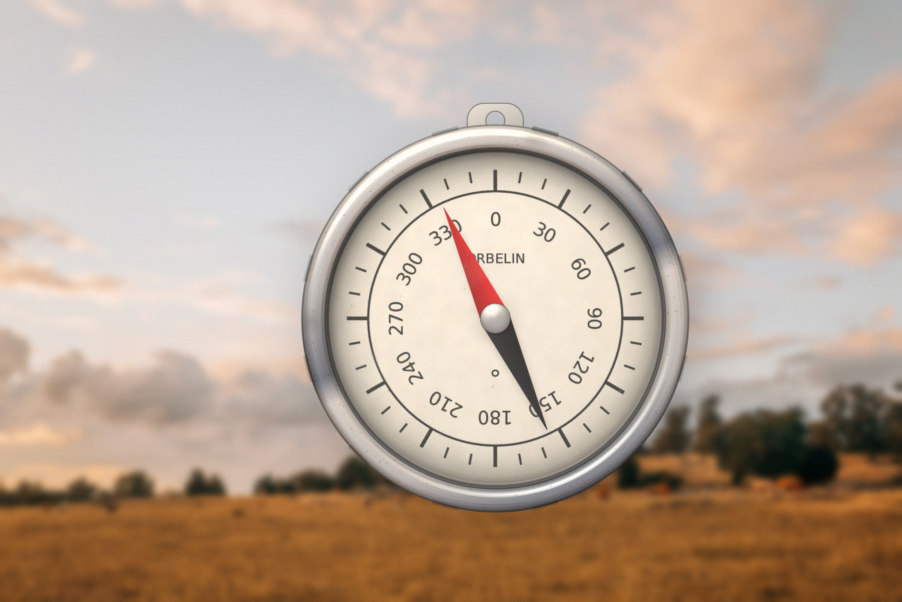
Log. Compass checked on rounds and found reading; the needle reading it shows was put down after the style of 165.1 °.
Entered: 335 °
